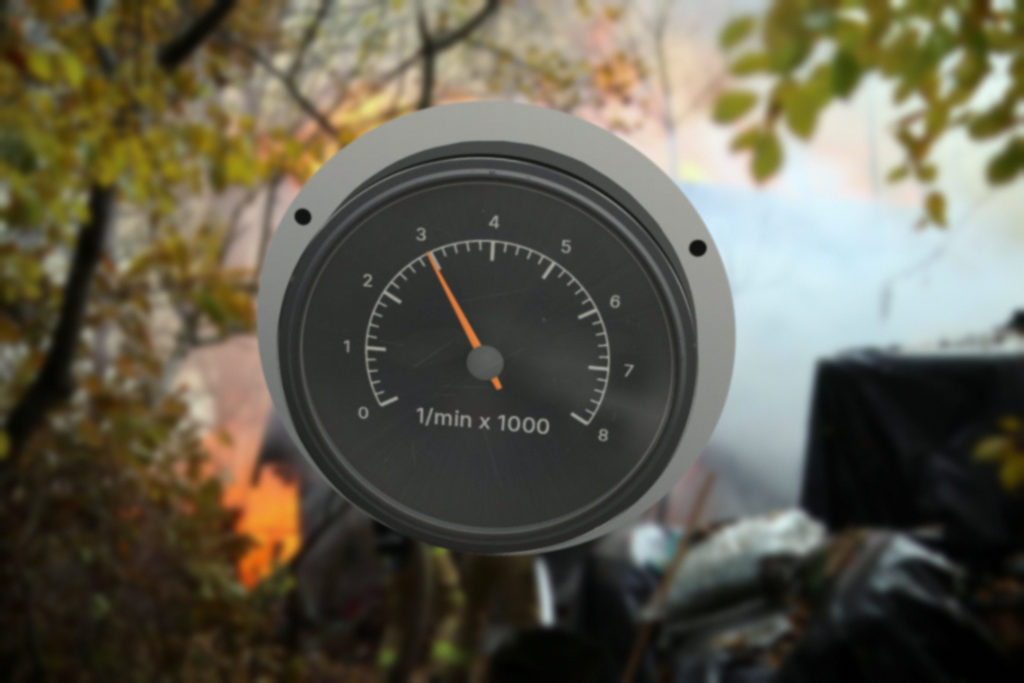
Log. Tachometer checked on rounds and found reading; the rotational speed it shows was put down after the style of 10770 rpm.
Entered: 3000 rpm
